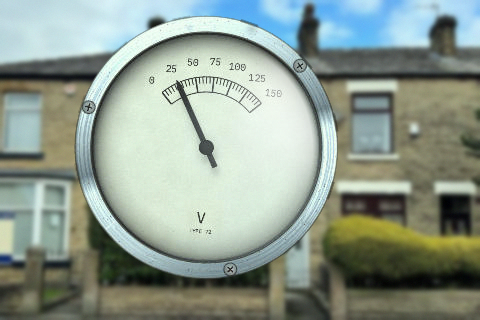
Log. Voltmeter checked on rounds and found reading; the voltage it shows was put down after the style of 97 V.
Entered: 25 V
